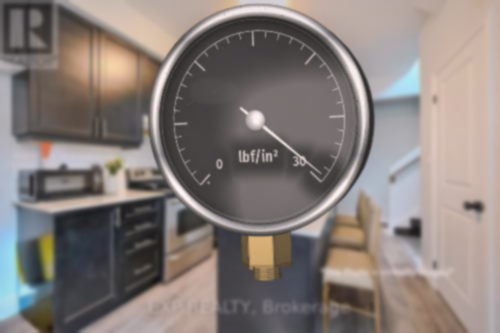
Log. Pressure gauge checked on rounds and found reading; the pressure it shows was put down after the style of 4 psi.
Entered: 29.5 psi
